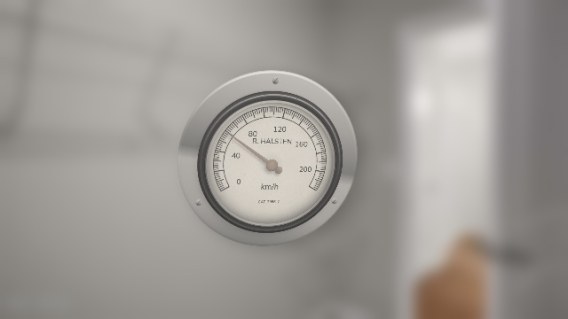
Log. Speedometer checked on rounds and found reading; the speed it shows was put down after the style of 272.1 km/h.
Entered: 60 km/h
